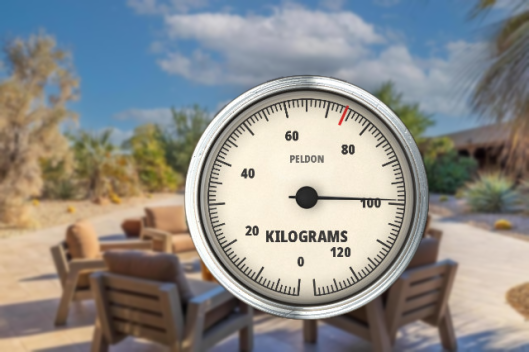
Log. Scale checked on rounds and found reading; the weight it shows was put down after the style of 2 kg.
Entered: 99 kg
